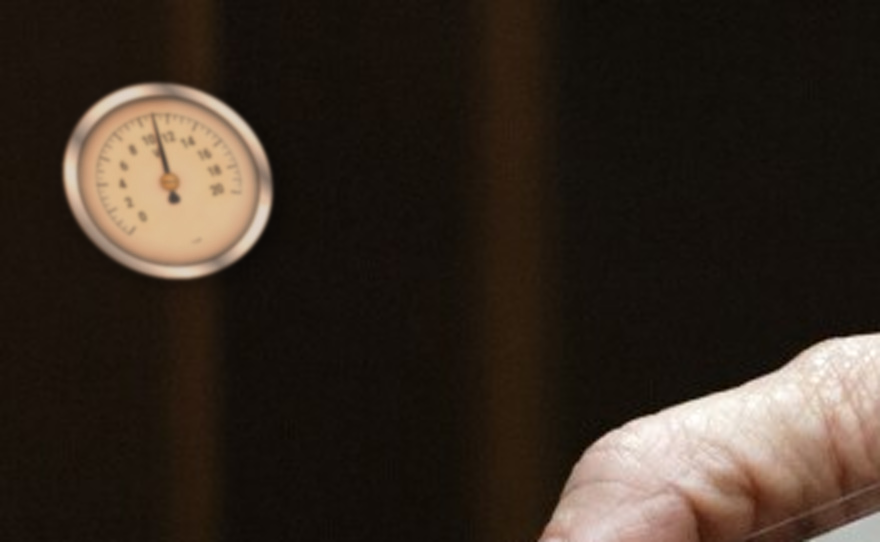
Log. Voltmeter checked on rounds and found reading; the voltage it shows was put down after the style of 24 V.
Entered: 11 V
